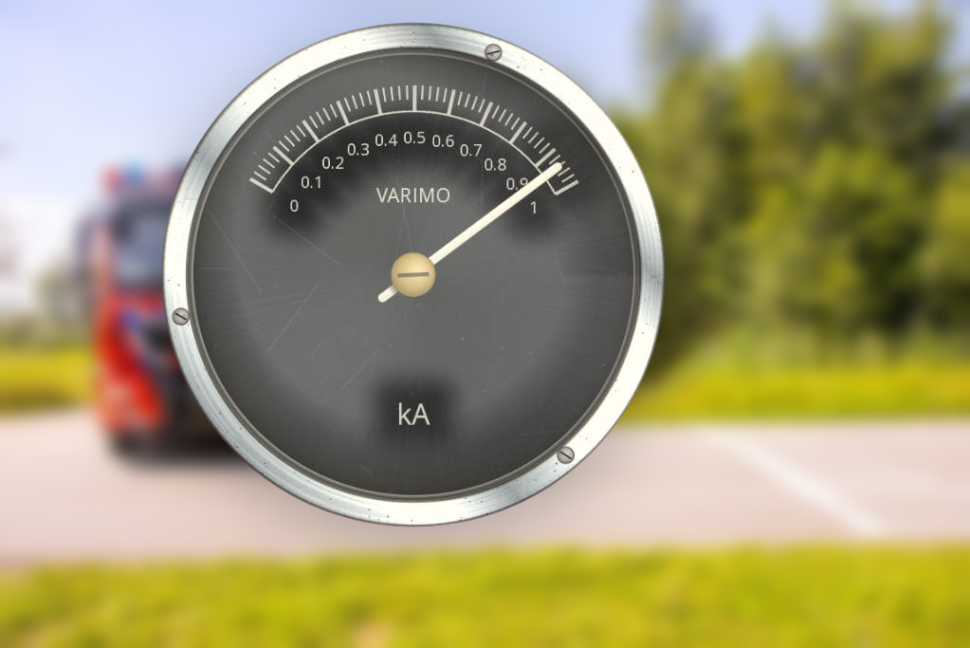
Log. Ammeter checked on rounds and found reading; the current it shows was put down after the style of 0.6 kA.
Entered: 0.94 kA
